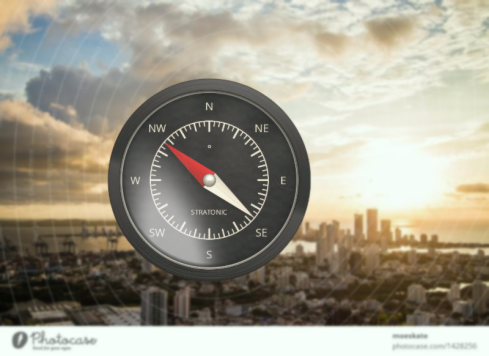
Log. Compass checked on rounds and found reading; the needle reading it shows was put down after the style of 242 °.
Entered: 310 °
